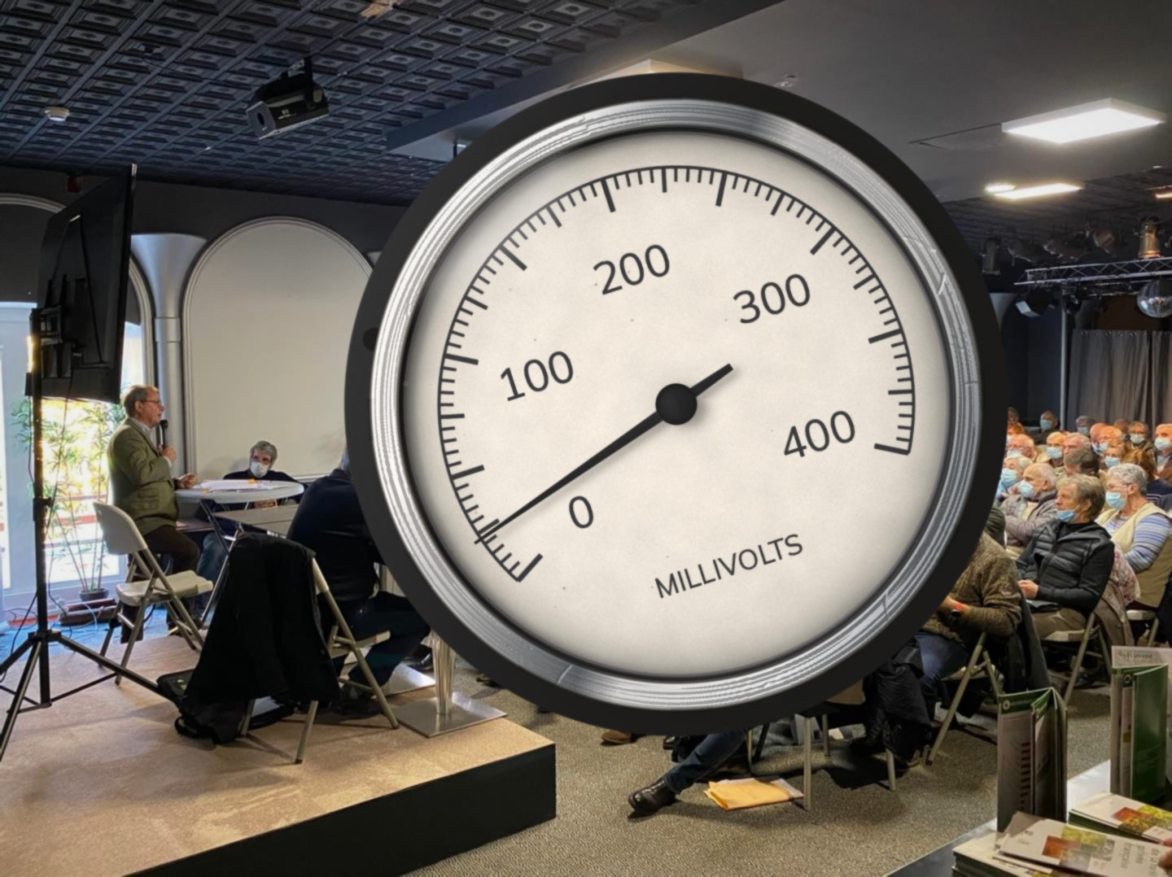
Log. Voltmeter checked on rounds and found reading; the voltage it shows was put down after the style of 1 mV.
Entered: 22.5 mV
